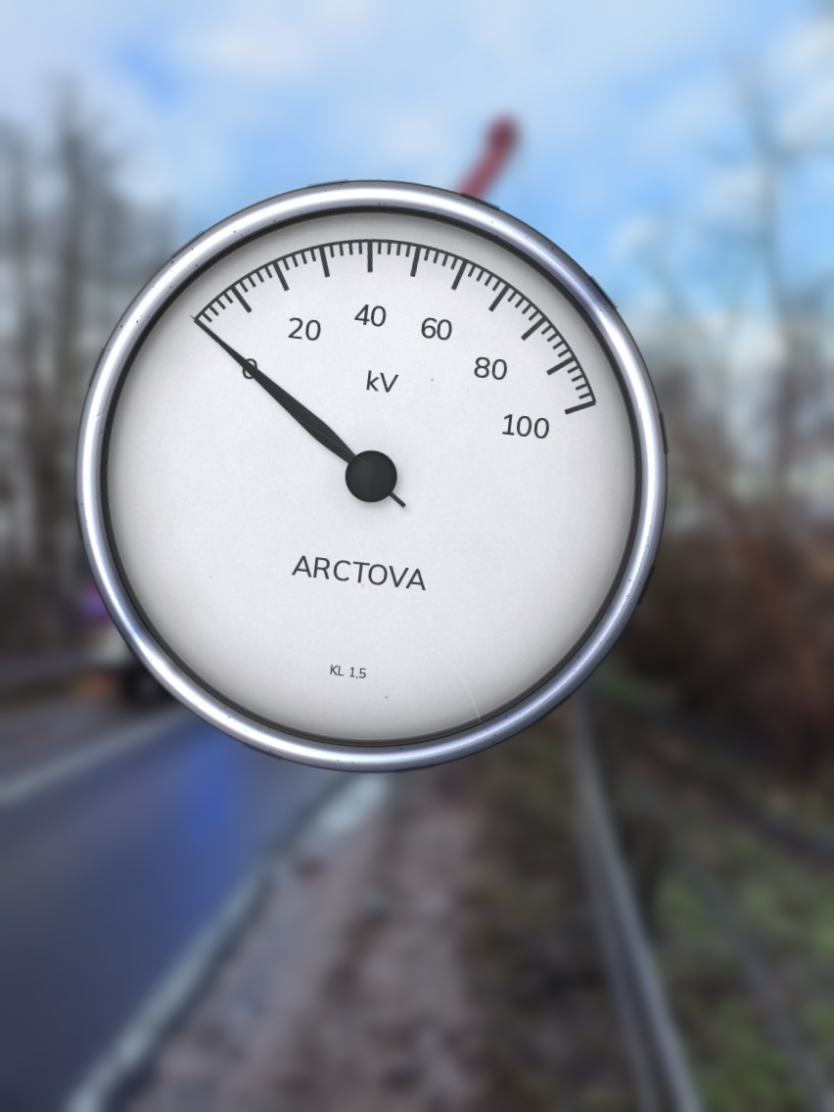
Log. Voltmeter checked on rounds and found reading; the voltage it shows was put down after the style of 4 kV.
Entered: 0 kV
